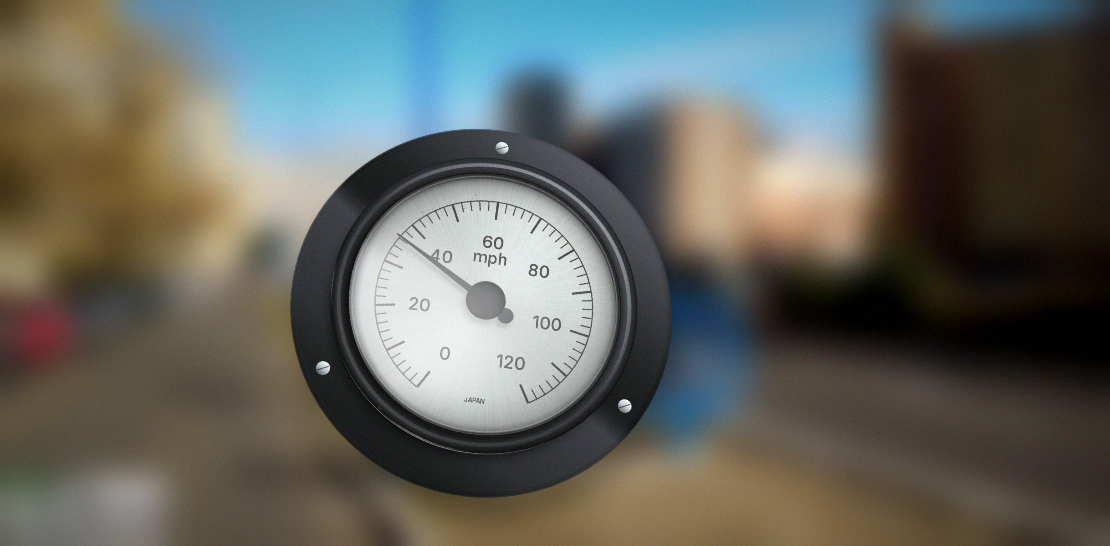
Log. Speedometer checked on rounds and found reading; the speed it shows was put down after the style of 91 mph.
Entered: 36 mph
